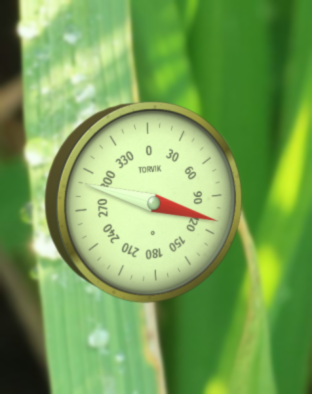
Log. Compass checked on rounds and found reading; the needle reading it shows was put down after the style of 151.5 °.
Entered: 110 °
